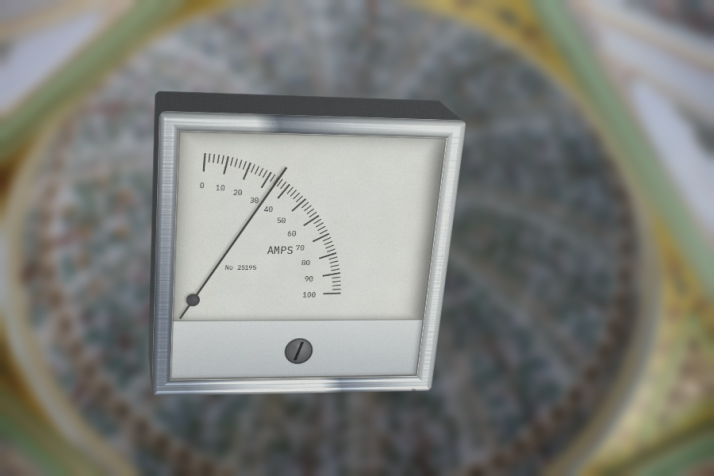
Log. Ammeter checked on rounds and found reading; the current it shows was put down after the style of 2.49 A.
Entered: 34 A
